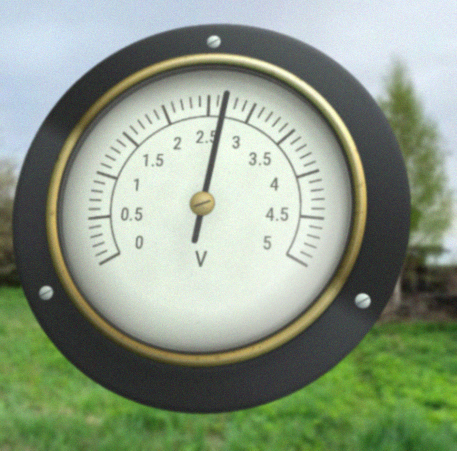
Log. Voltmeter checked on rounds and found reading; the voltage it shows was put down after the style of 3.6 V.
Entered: 2.7 V
